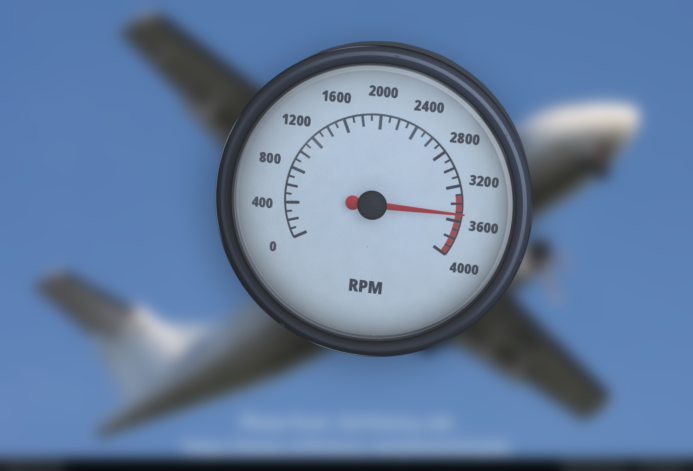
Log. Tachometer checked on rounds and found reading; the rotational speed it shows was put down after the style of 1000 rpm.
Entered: 3500 rpm
